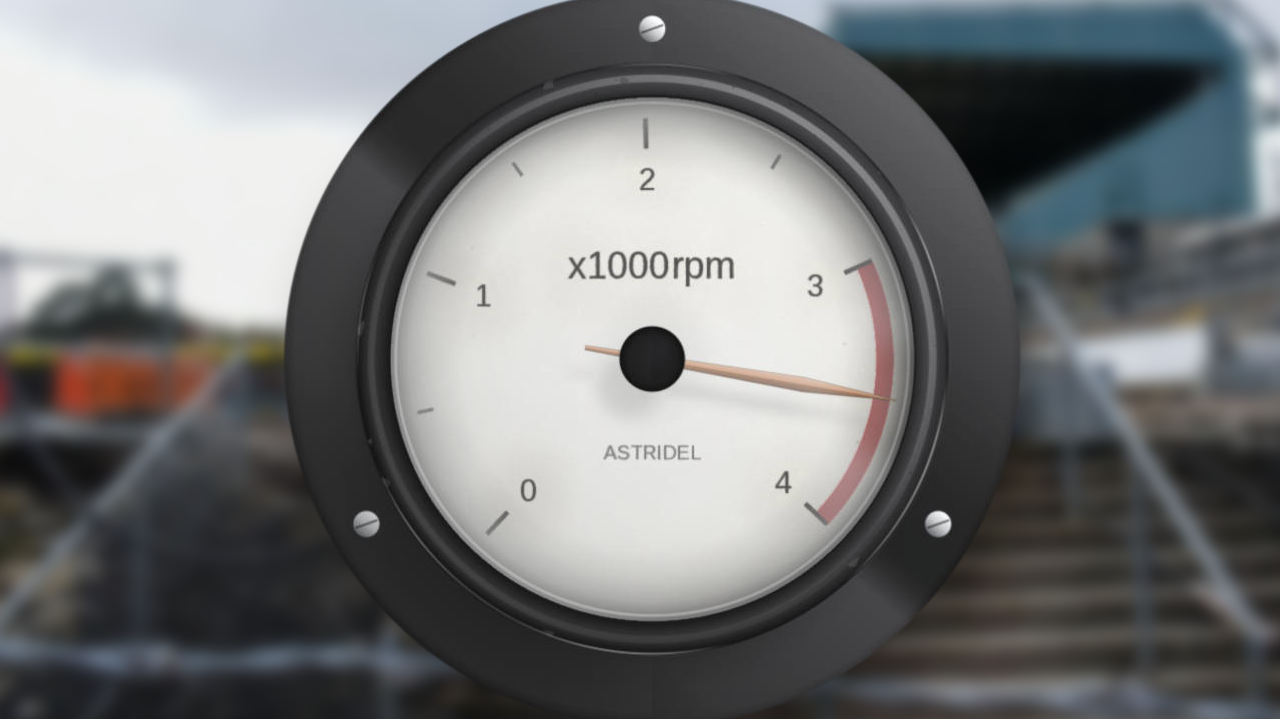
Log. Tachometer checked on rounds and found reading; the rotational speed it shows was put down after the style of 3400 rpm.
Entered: 3500 rpm
